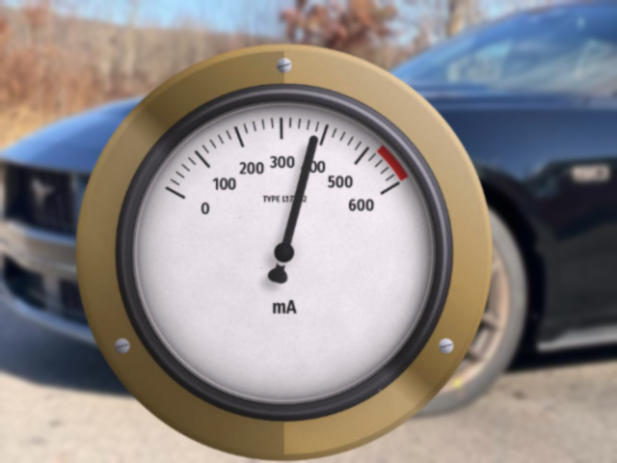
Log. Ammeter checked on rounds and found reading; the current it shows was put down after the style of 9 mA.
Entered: 380 mA
